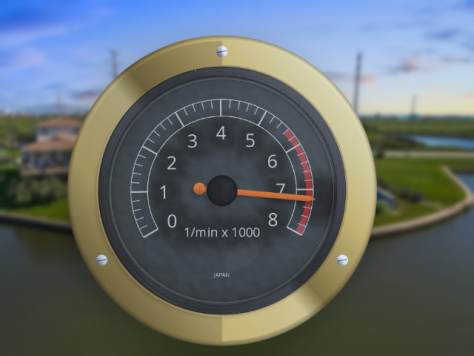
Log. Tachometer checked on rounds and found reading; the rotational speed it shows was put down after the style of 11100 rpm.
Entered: 7200 rpm
